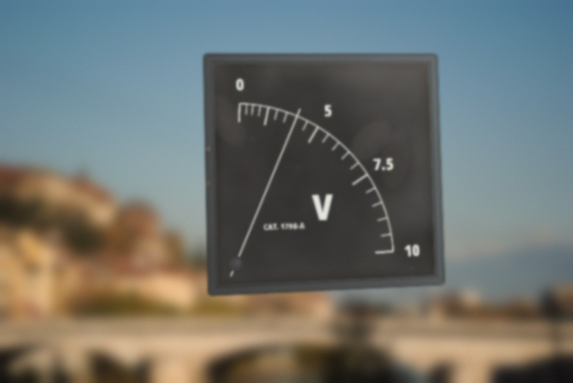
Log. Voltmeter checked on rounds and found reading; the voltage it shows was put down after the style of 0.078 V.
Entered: 4 V
